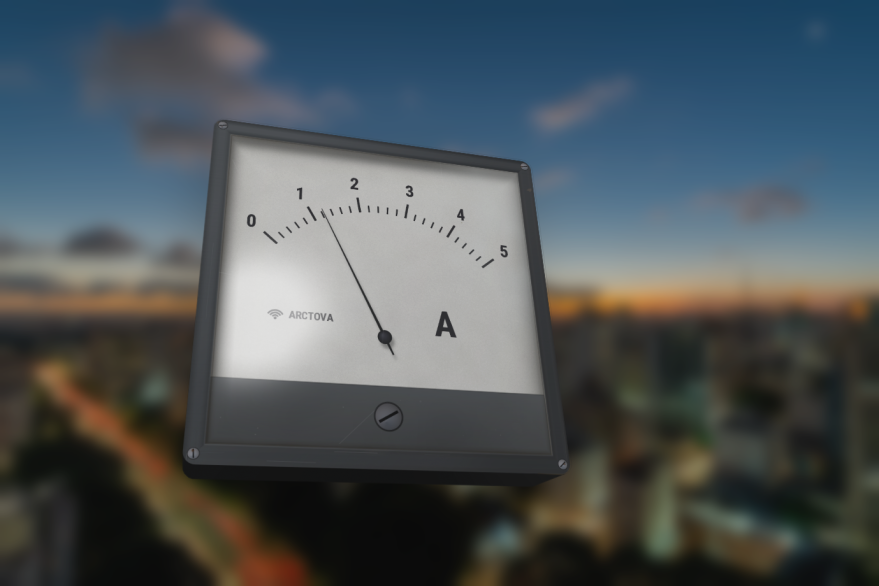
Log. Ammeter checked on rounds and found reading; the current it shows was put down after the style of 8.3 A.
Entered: 1.2 A
